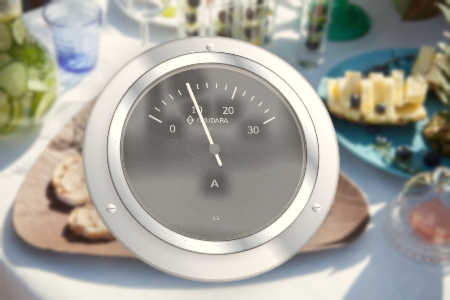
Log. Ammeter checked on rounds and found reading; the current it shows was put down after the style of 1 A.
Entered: 10 A
